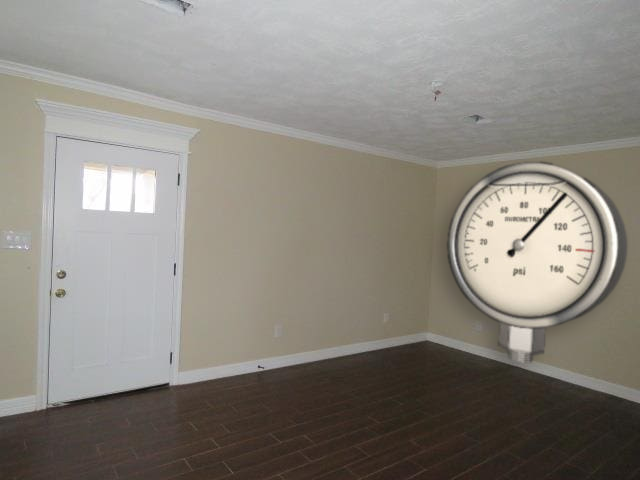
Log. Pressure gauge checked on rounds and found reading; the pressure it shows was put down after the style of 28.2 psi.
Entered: 105 psi
